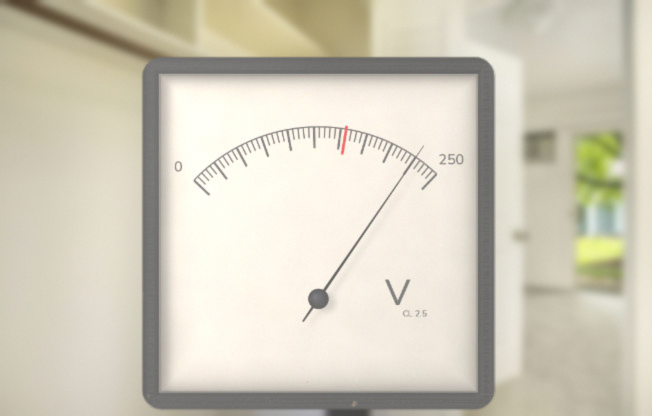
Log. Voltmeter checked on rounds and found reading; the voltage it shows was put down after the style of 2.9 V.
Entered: 225 V
